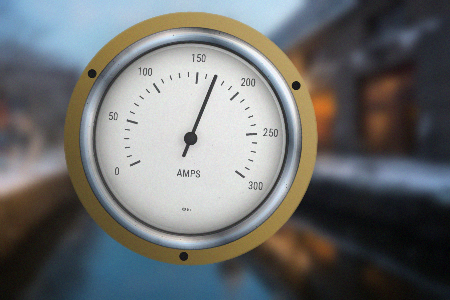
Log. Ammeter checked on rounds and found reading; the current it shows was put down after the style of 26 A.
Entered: 170 A
